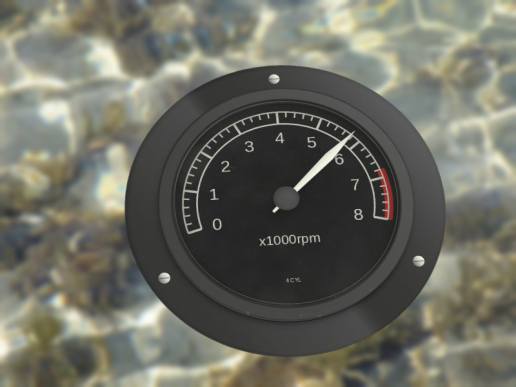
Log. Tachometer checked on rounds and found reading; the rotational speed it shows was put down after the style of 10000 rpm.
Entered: 5800 rpm
